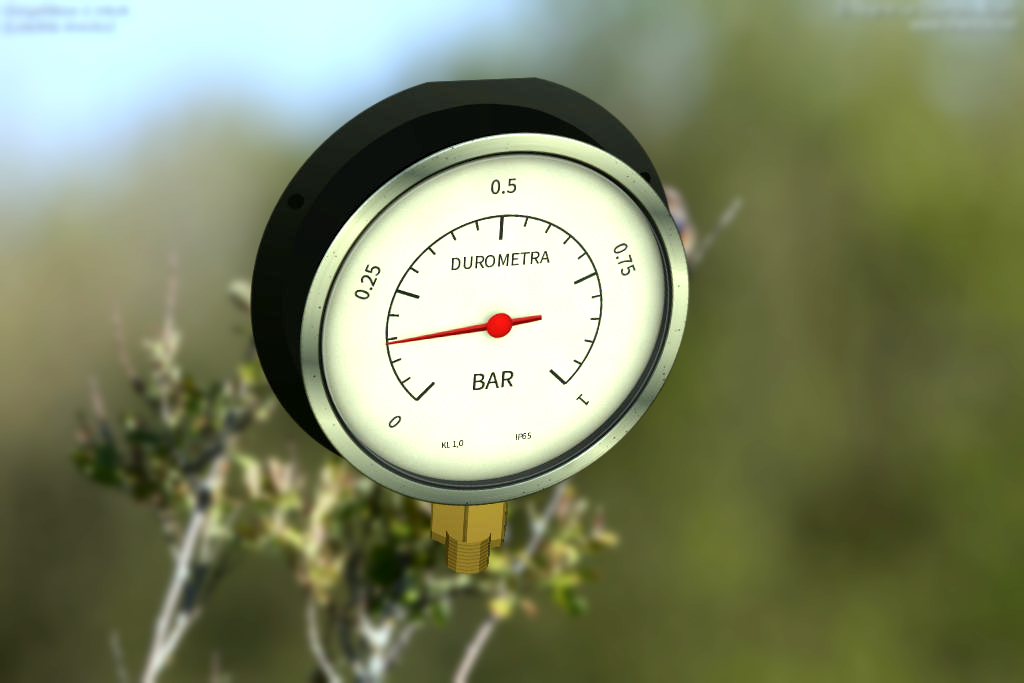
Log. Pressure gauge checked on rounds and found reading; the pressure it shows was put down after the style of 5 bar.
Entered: 0.15 bar
